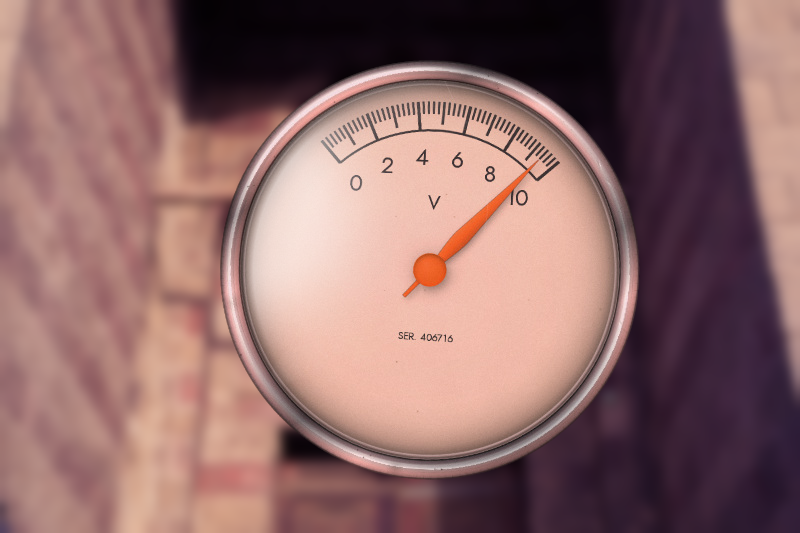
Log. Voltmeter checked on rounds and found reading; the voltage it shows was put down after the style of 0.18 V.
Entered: 9.4 V
